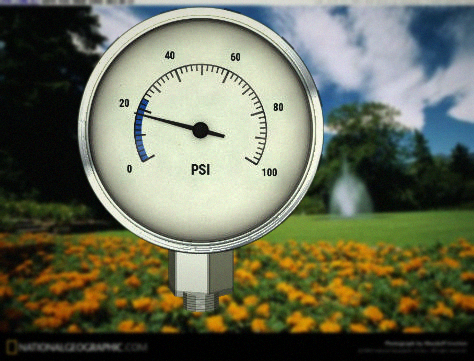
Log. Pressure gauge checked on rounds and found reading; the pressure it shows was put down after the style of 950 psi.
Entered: 18 psi
